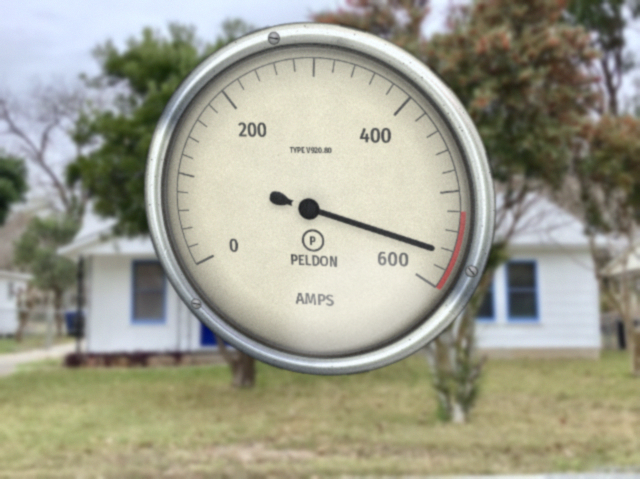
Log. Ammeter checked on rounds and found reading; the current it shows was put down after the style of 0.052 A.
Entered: 560 A
